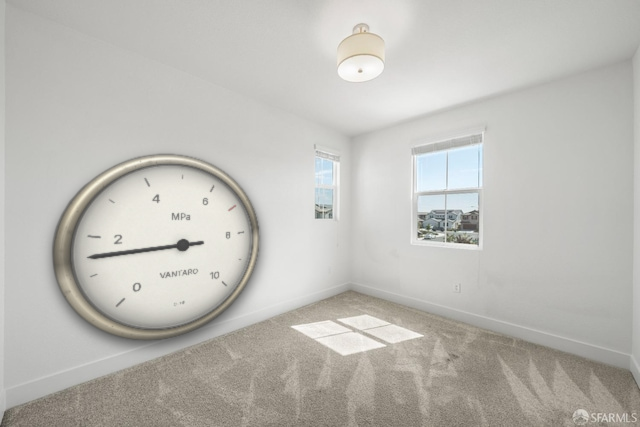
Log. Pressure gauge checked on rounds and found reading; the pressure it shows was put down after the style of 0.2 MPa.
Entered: 1.5 MPa
